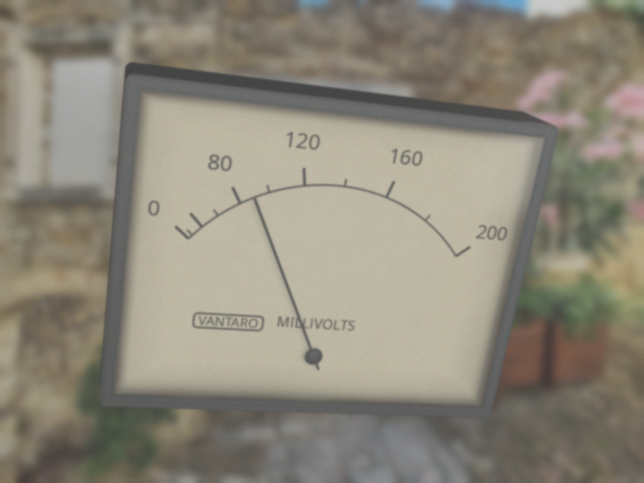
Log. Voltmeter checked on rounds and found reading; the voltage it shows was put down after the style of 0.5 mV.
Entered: 90 mV
